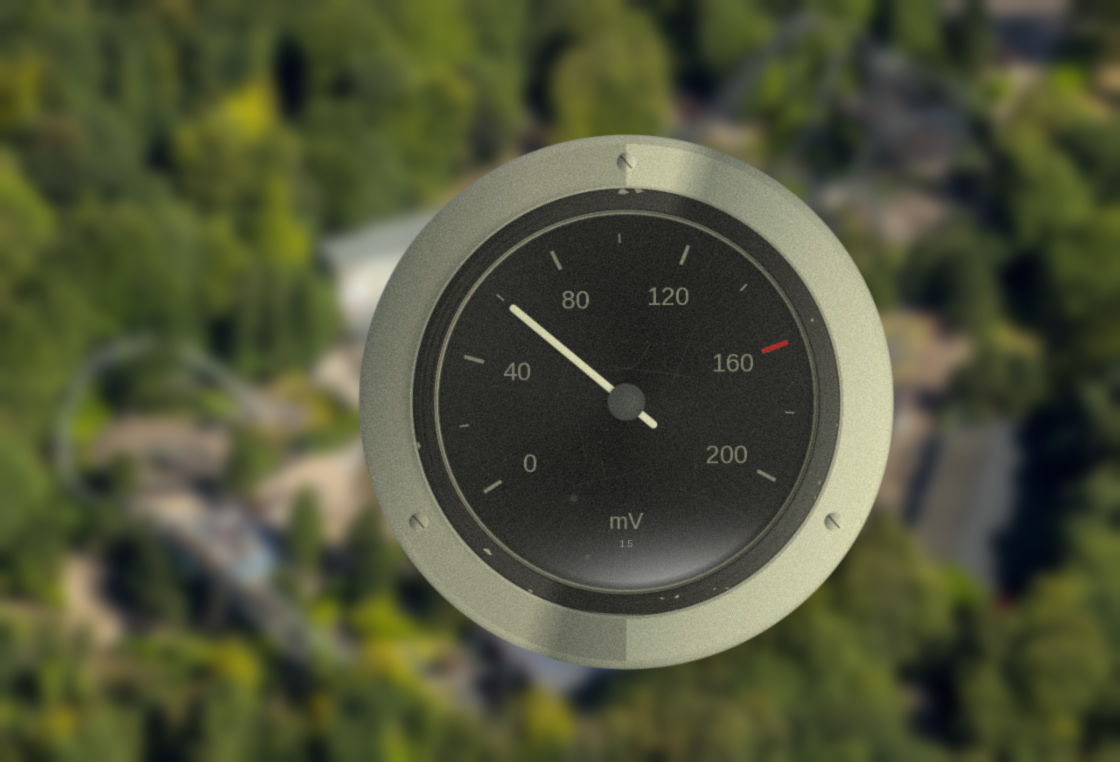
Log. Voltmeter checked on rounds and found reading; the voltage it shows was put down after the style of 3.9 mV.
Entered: 60 mV
